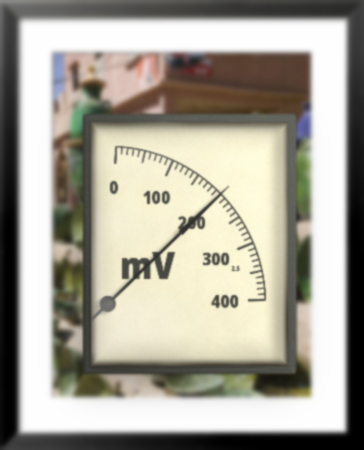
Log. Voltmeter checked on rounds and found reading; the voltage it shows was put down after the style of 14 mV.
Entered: 200 mV
